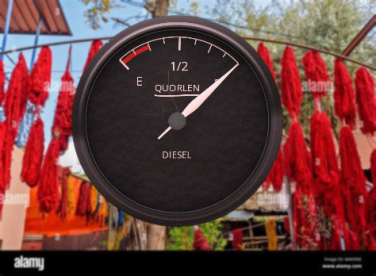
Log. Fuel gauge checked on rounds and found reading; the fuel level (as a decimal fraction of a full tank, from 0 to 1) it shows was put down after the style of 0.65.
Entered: 1
